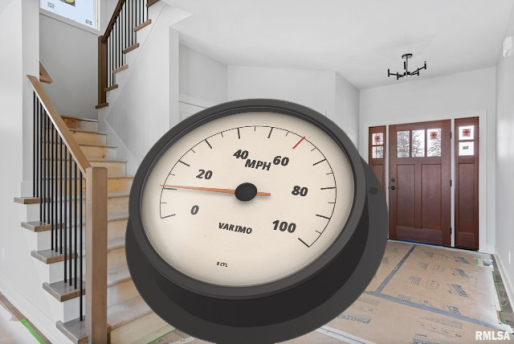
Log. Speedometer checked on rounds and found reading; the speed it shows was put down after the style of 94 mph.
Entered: 10 mph
